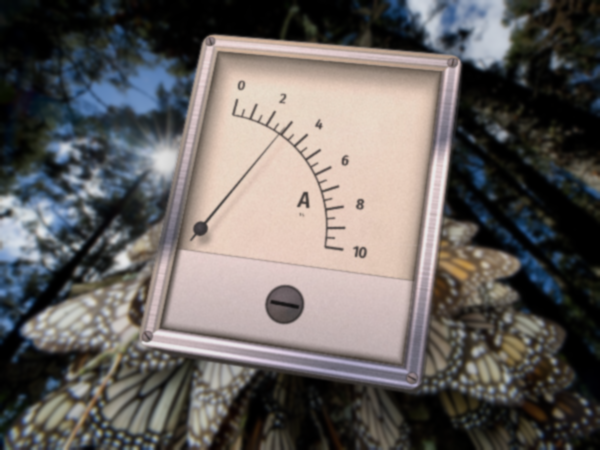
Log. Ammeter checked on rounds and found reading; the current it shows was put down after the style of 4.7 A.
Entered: 3 A
